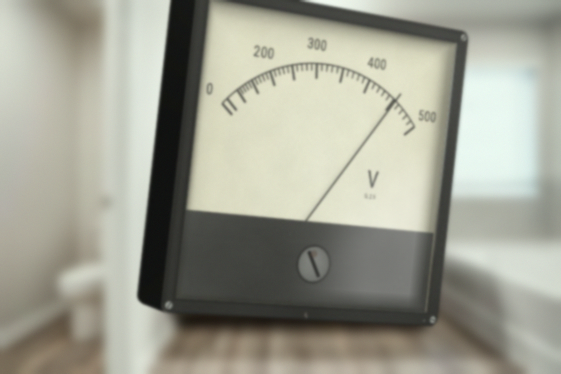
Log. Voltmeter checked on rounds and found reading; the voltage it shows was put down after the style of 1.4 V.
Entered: 450 V
